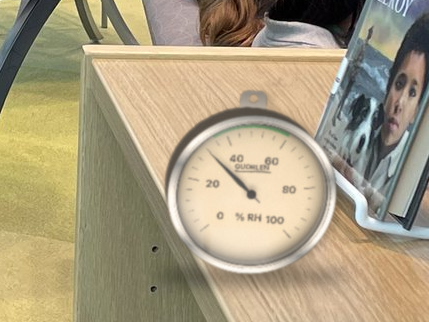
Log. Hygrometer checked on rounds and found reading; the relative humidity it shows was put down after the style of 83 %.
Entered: 32 %
